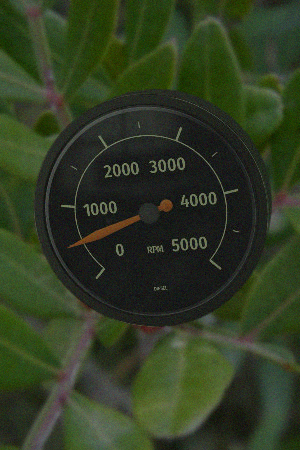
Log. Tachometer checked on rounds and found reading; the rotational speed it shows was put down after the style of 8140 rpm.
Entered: 500 rpm
